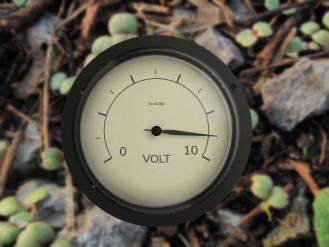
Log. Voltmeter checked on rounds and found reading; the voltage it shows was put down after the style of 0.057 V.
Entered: 9 V
